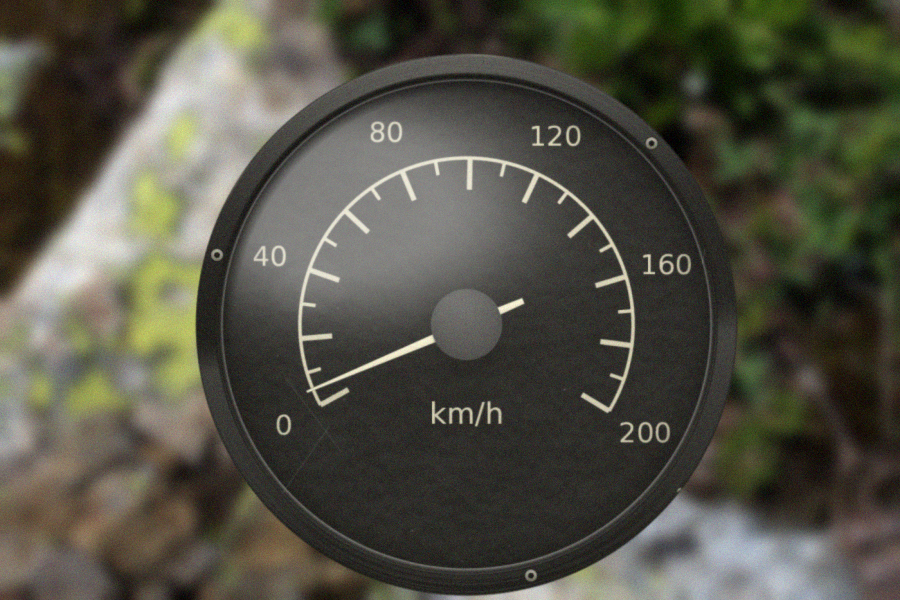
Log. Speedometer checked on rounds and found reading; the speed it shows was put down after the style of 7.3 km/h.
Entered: 5 km/h
